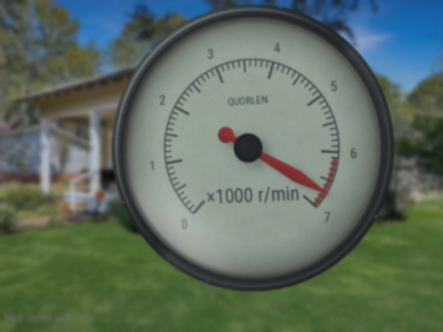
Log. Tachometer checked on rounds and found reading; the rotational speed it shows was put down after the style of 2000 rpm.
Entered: 6700 rpm
